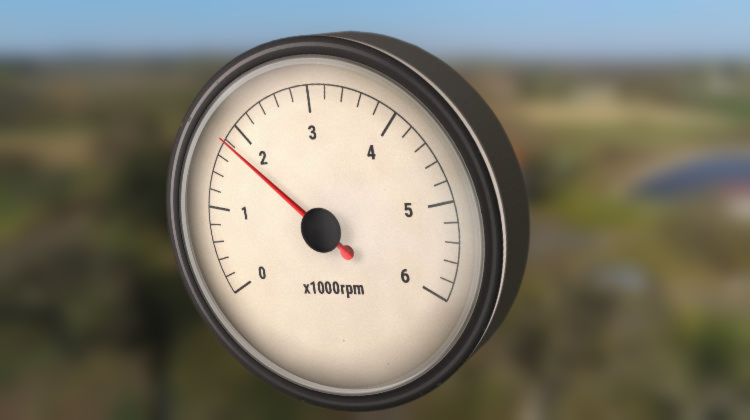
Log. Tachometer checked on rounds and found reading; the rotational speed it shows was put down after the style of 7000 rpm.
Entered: 1800 rpm
